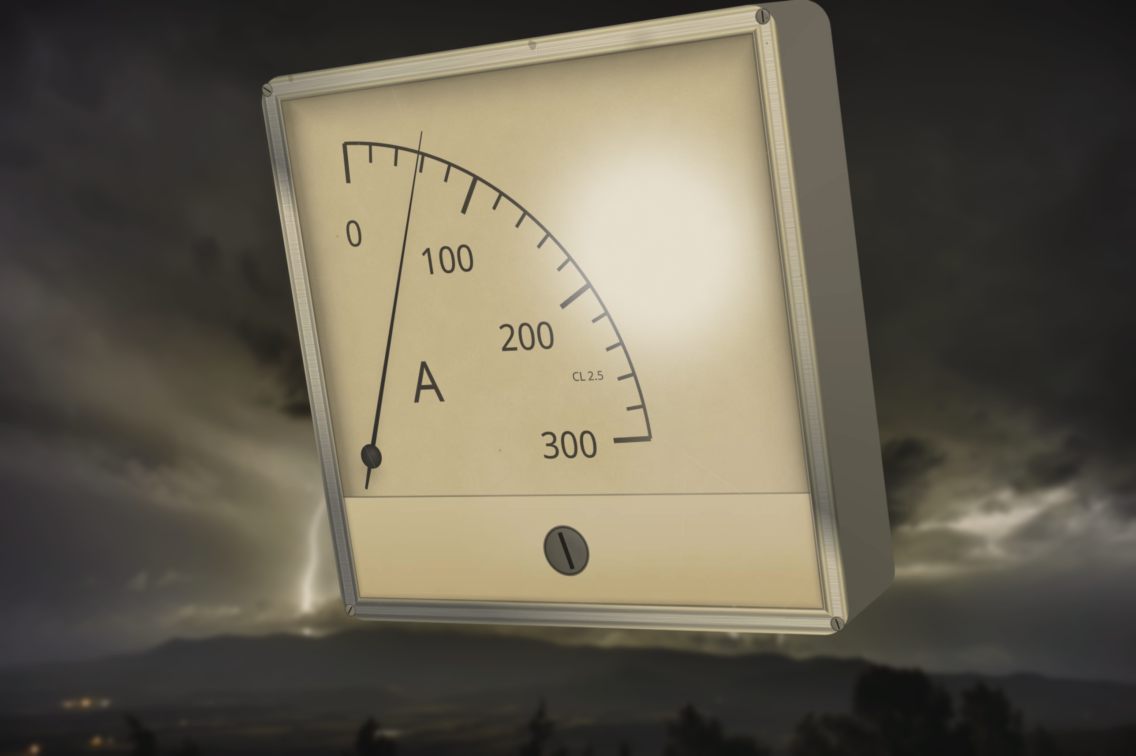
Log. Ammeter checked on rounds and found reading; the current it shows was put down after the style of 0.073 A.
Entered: 60 A
